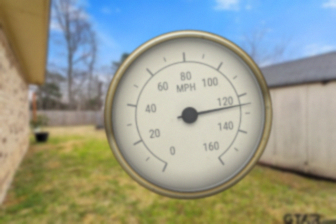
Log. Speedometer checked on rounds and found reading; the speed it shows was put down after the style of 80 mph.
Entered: 125 mph
